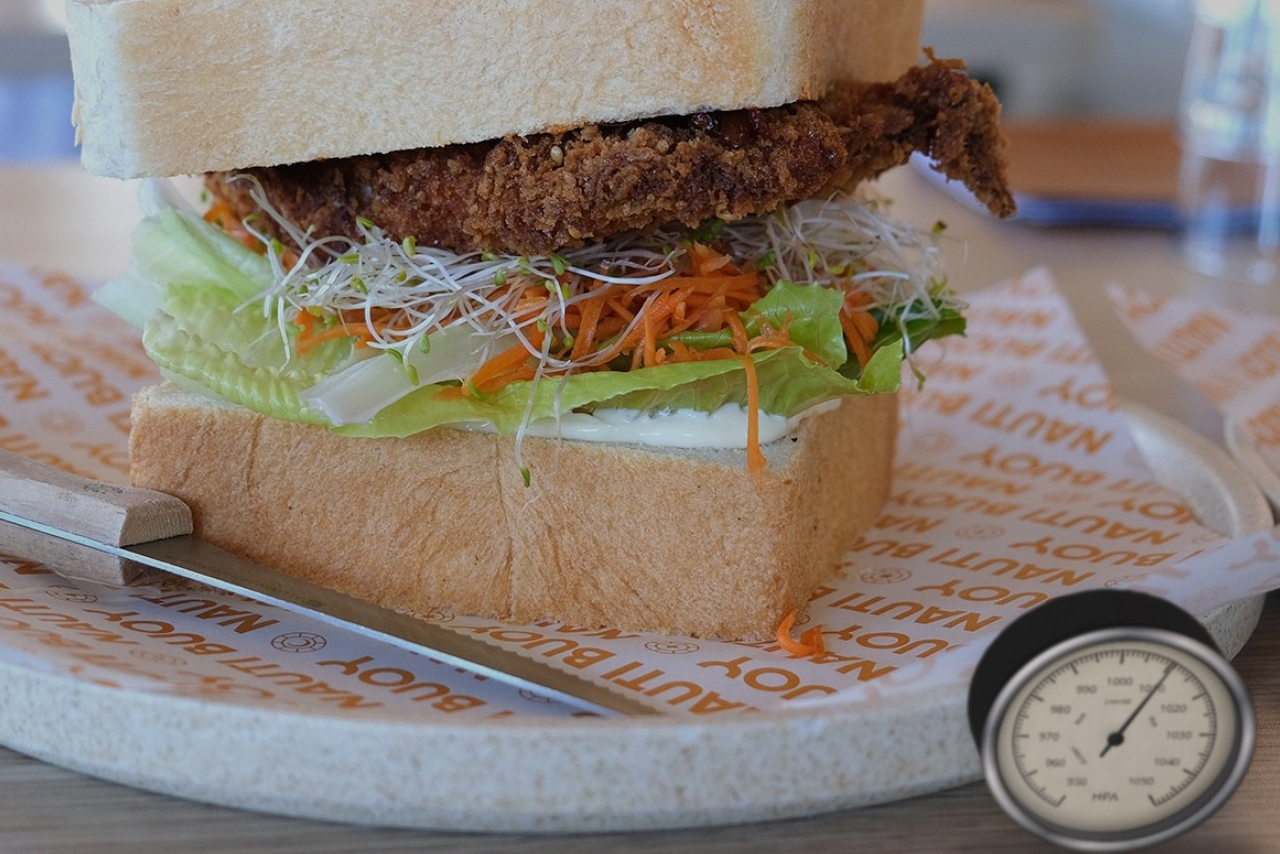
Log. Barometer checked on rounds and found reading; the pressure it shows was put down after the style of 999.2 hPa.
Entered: 1010 hPa
